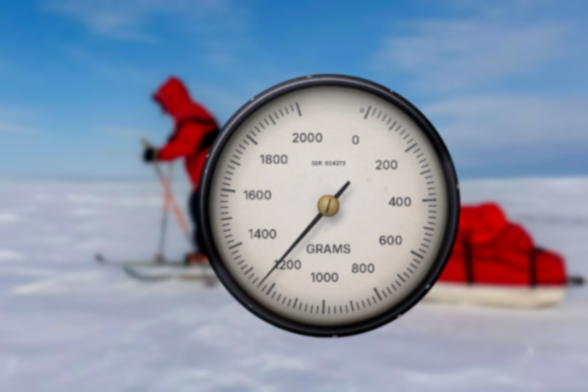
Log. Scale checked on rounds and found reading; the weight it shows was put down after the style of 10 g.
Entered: 1240 g
